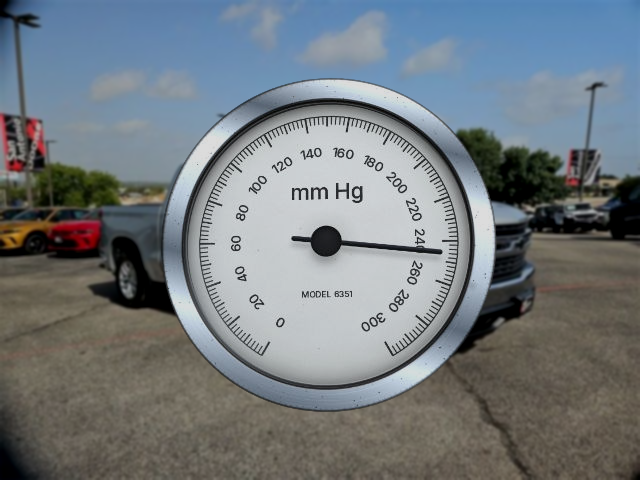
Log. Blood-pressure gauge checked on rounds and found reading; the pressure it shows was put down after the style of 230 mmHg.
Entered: 246 mmHg
